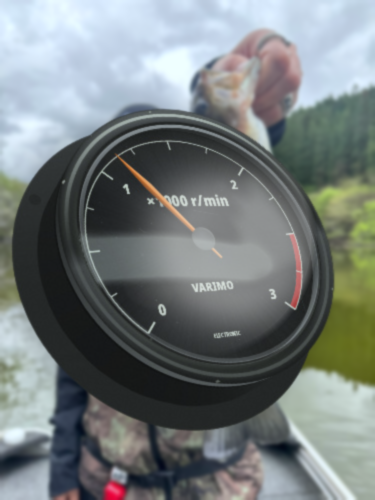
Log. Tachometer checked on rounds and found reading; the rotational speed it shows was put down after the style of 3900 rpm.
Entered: 1125 rpm
